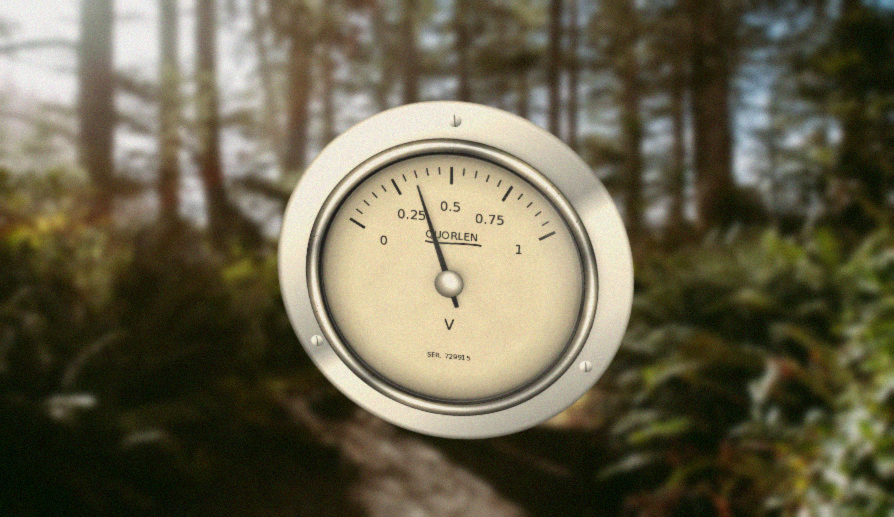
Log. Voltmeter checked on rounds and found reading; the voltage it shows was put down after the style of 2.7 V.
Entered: 0.35 V
